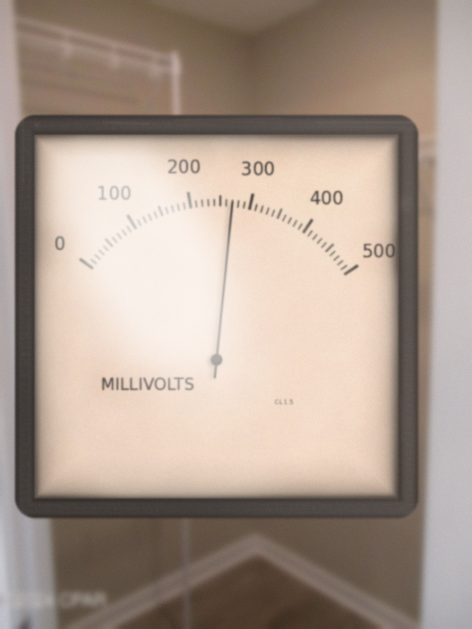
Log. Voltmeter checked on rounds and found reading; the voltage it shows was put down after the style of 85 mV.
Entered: 270 mV
